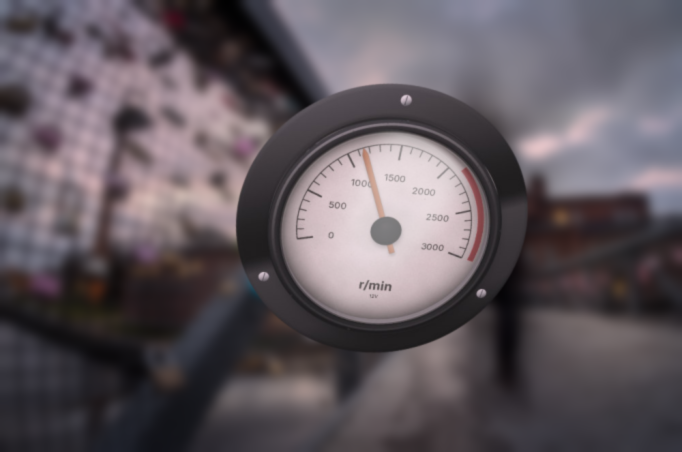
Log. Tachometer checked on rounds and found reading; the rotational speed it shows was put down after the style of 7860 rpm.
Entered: 1150 rpm
